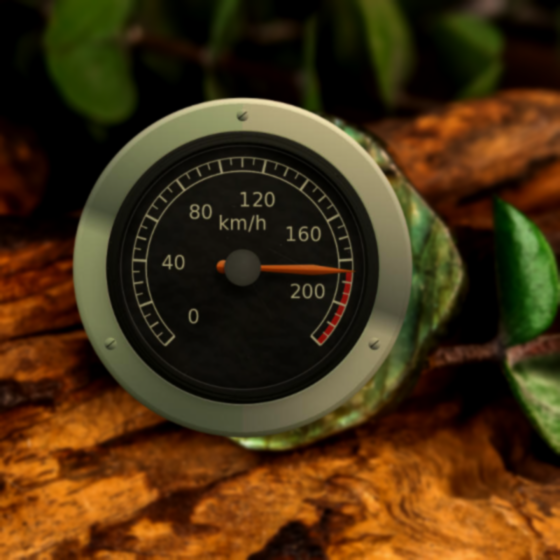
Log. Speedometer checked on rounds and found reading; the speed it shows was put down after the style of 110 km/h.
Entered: 185 km/h
